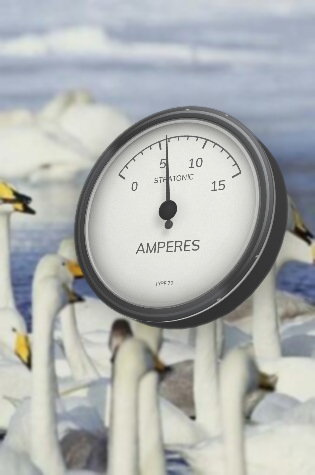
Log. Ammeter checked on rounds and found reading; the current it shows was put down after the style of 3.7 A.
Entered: 6 A
